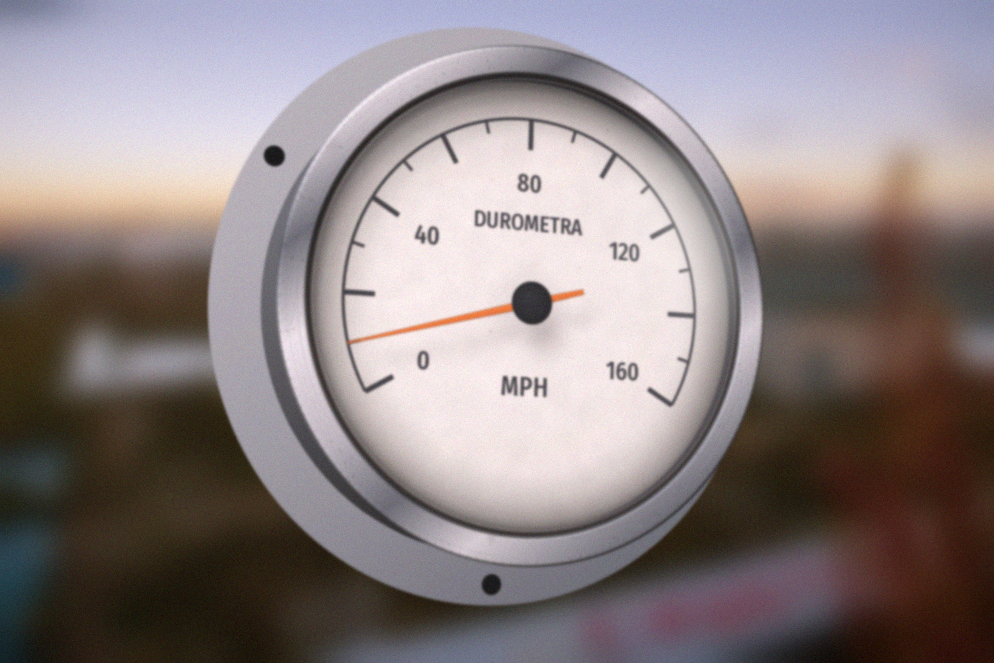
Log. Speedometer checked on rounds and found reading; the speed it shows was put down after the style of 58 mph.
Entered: 10 mph
